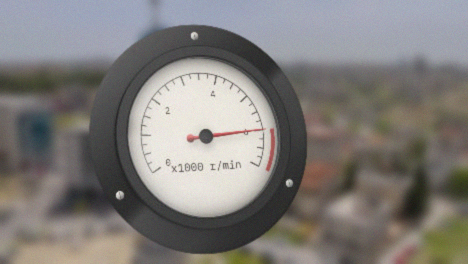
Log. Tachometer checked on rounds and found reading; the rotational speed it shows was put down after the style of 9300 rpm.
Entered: 6000 rpm
